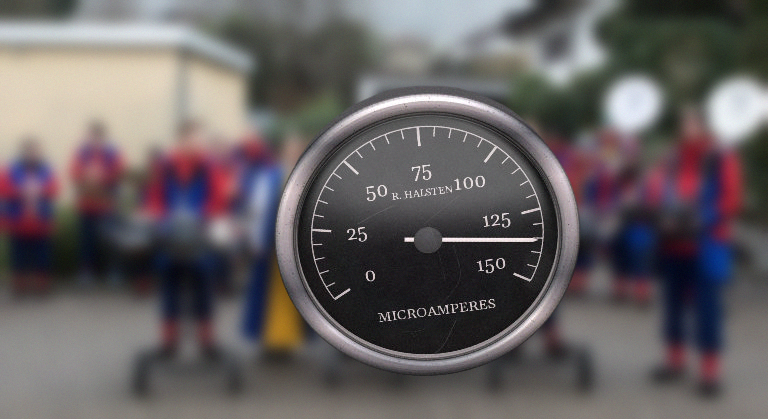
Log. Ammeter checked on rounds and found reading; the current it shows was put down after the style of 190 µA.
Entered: 135 µA
